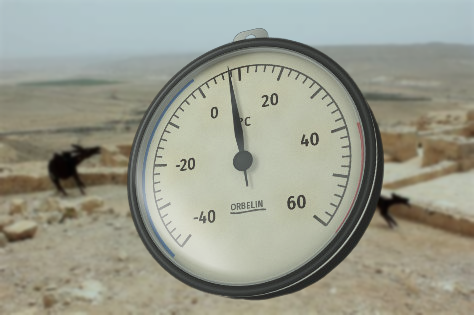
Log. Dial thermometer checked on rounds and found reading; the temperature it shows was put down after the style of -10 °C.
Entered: 8 °C
